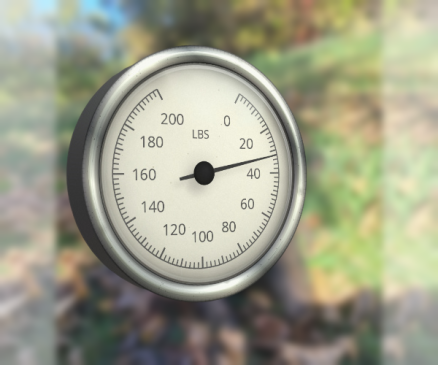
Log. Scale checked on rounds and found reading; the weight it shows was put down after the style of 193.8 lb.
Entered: 32 lb
